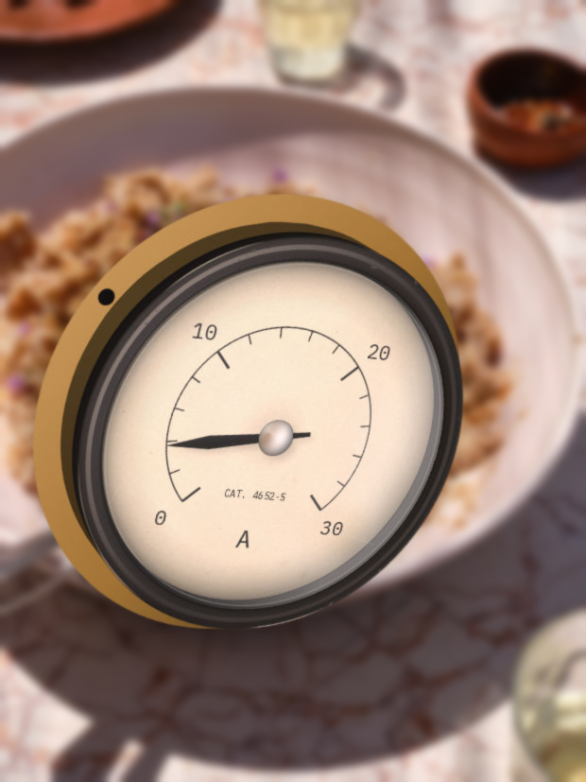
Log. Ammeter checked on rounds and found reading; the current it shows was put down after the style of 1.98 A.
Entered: 4 A
